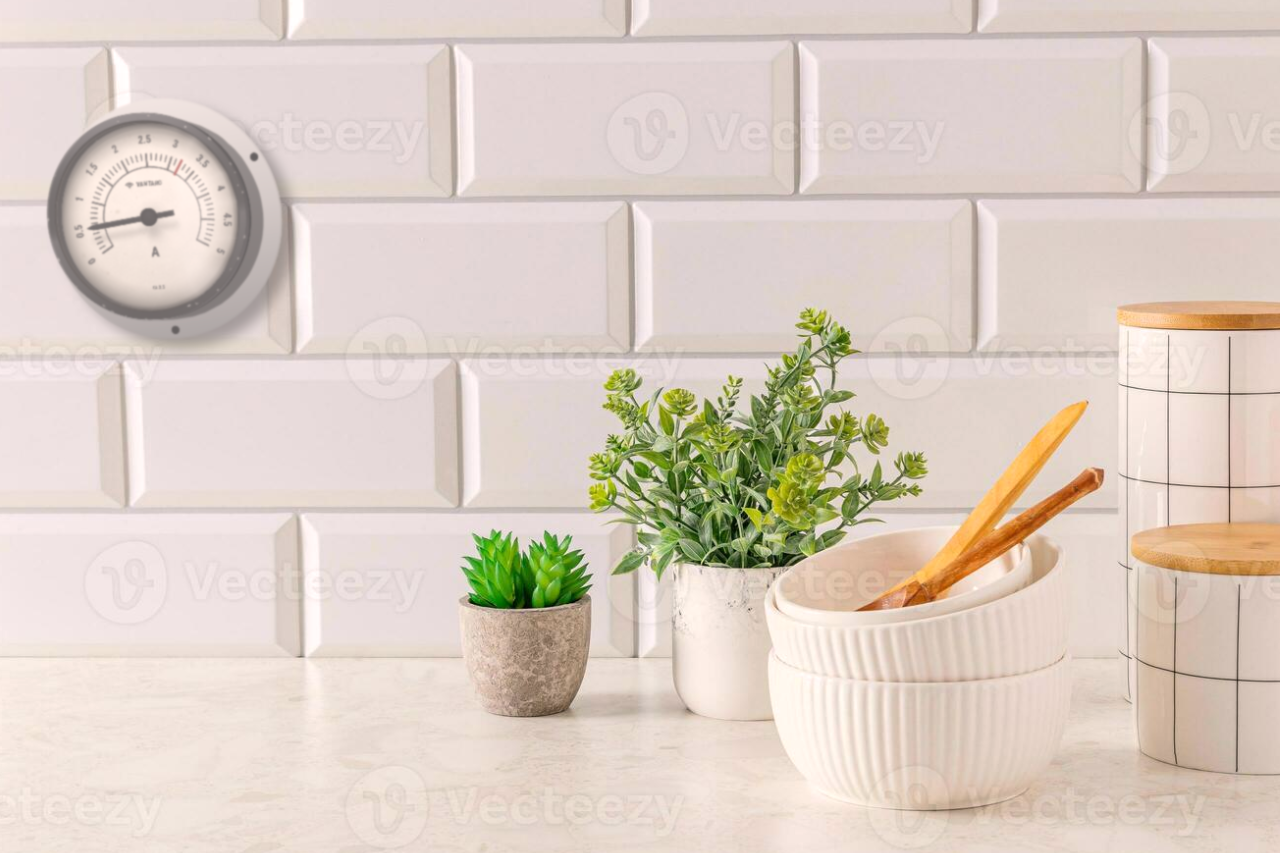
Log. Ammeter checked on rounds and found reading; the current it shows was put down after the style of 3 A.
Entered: 0.5 A
